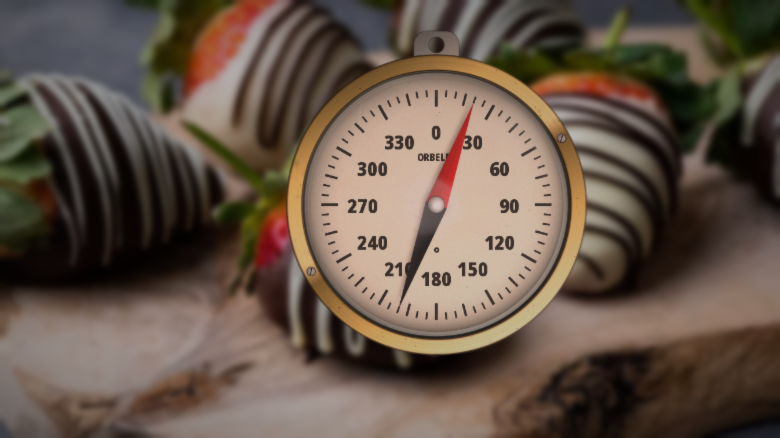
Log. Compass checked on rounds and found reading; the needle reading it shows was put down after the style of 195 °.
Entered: 20 °
